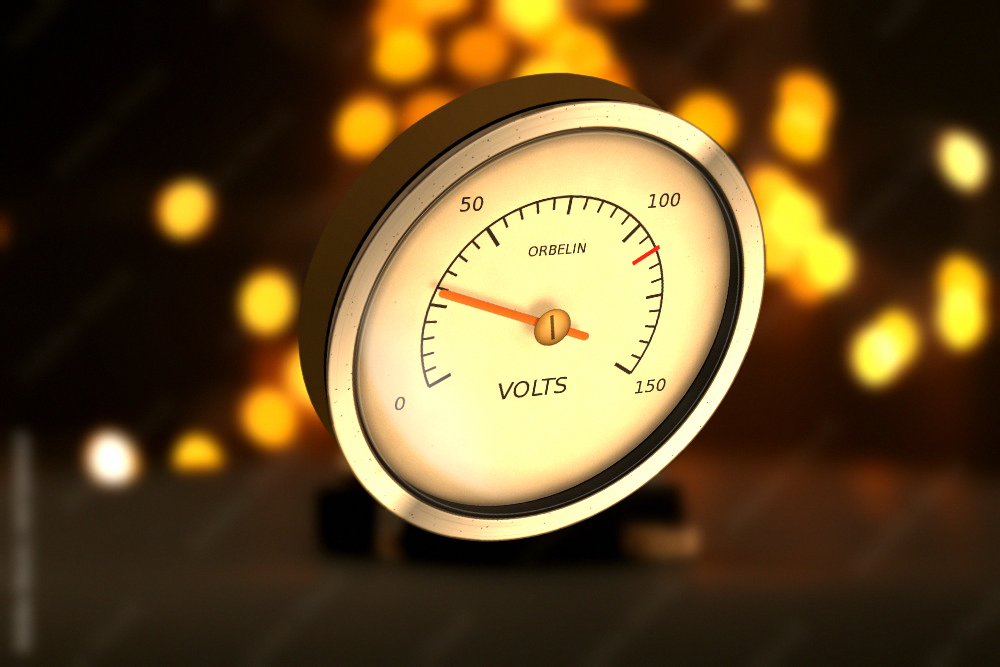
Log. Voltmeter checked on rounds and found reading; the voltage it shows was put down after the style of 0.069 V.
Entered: 30 V
